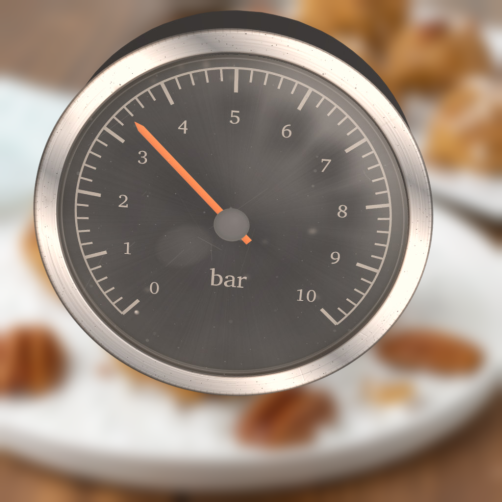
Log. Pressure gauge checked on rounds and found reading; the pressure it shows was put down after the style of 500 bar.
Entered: 3.4 bar
